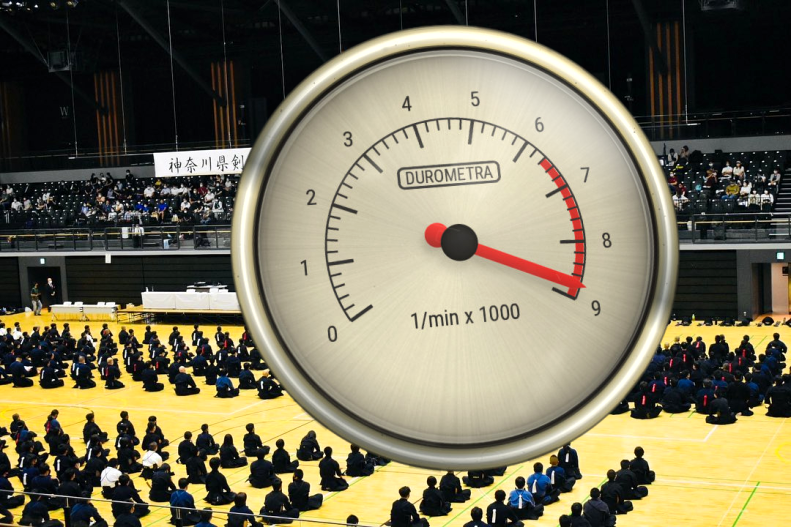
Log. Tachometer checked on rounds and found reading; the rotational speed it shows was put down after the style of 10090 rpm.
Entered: 8800 rpm
